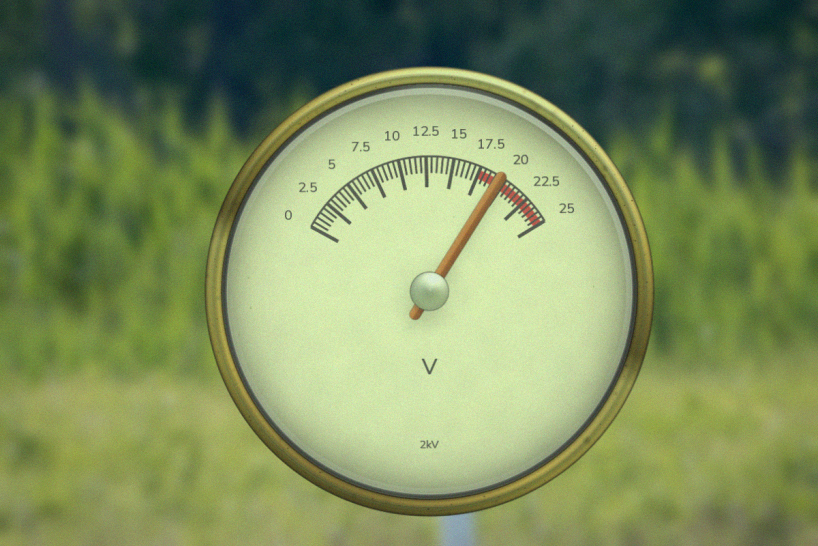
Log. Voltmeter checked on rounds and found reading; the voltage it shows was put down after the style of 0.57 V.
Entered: 19.5 V
